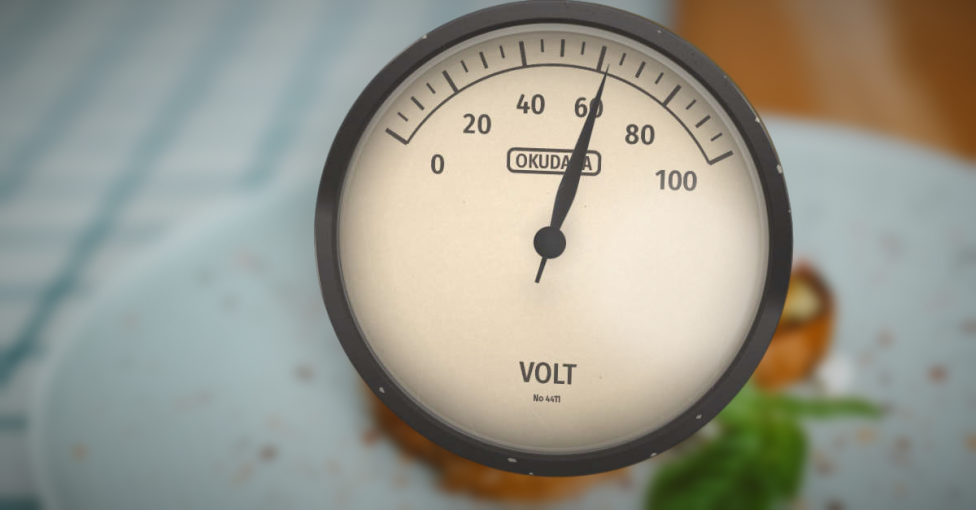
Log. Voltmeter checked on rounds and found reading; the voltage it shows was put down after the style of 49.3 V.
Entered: 62.5 V
